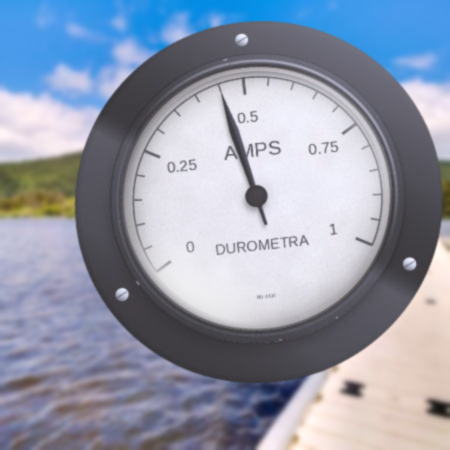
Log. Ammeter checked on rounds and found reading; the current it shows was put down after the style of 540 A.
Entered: 0.45 A
